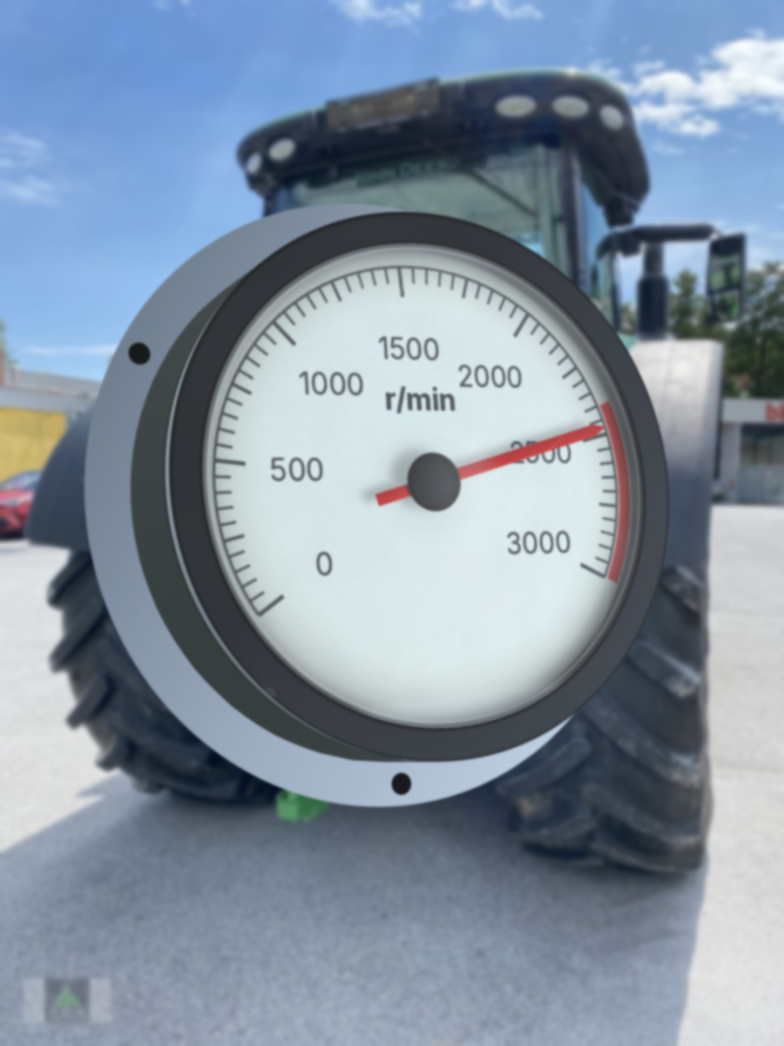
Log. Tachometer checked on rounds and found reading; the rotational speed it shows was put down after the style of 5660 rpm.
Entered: 2475 rpm
